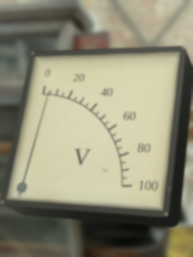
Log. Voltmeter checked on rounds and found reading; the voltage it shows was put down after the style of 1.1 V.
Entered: 5 V
